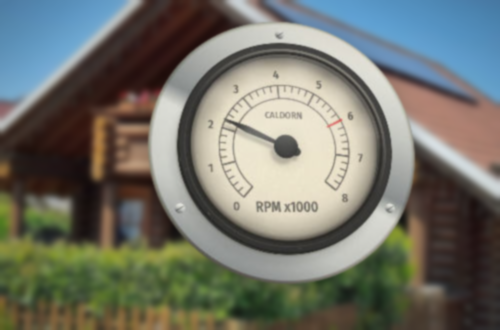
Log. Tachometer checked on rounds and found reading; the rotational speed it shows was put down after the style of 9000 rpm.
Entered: 2200 rpm
